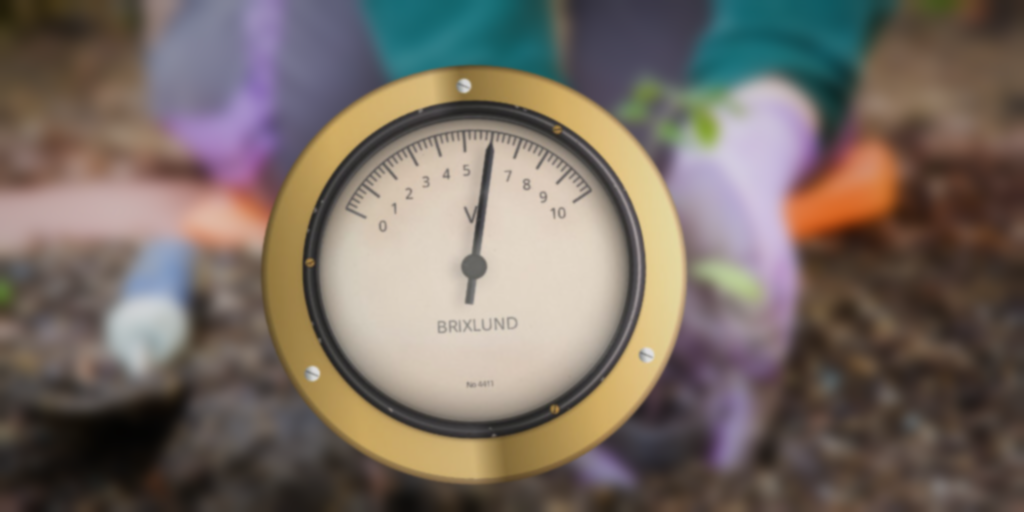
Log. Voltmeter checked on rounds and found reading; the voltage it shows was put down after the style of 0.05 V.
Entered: 6 V
